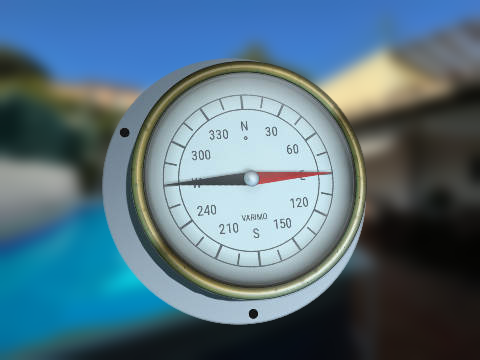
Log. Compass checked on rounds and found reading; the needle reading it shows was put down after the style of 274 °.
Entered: 90 °
